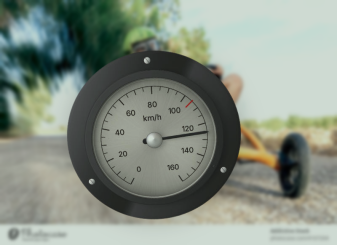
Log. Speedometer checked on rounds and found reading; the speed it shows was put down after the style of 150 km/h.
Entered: 125 km/h
